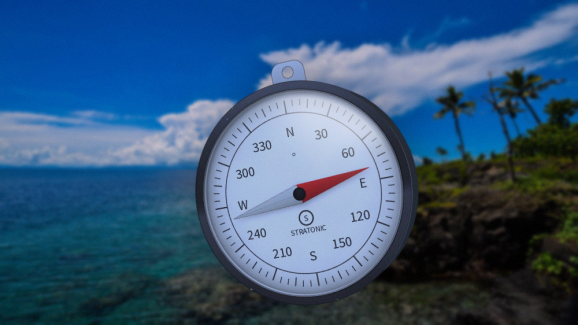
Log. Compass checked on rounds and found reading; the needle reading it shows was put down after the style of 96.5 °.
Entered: 80 °
